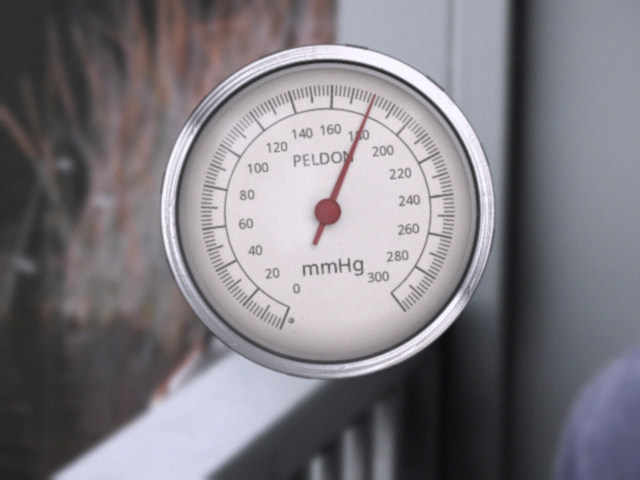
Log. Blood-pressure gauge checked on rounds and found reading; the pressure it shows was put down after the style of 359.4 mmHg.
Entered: 180 mmHg
